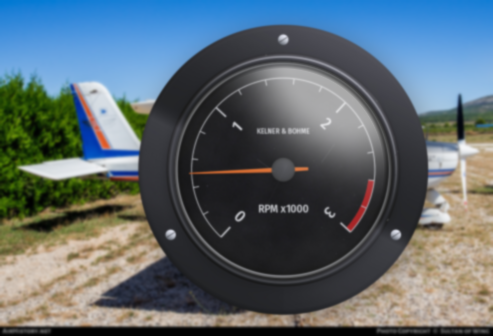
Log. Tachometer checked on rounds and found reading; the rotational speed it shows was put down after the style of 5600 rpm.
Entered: 500 rpm
